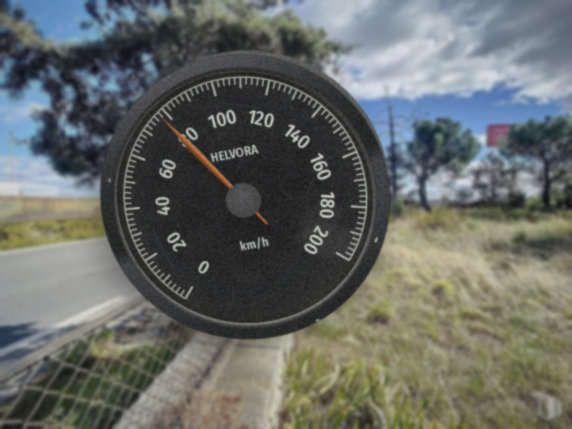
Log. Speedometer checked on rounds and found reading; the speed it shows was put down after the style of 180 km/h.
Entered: 78 km/h
